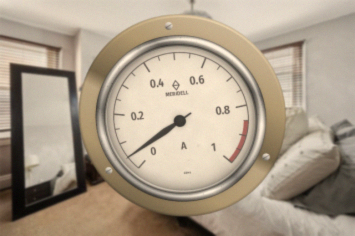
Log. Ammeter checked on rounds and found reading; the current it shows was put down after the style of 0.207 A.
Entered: 0.05 A
